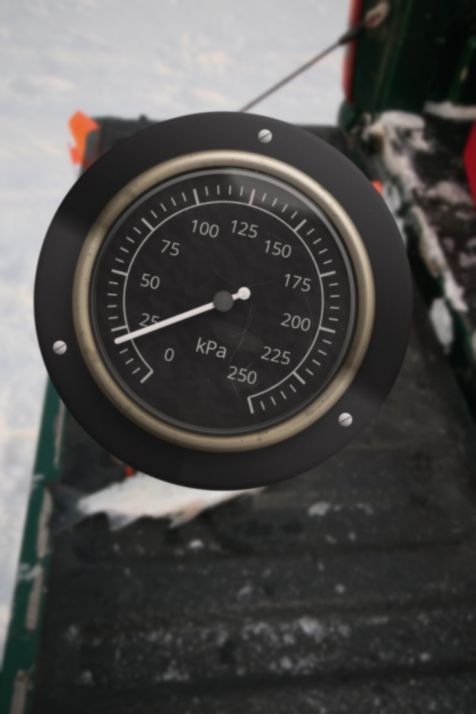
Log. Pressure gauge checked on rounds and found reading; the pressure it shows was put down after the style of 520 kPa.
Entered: 20 kPa
